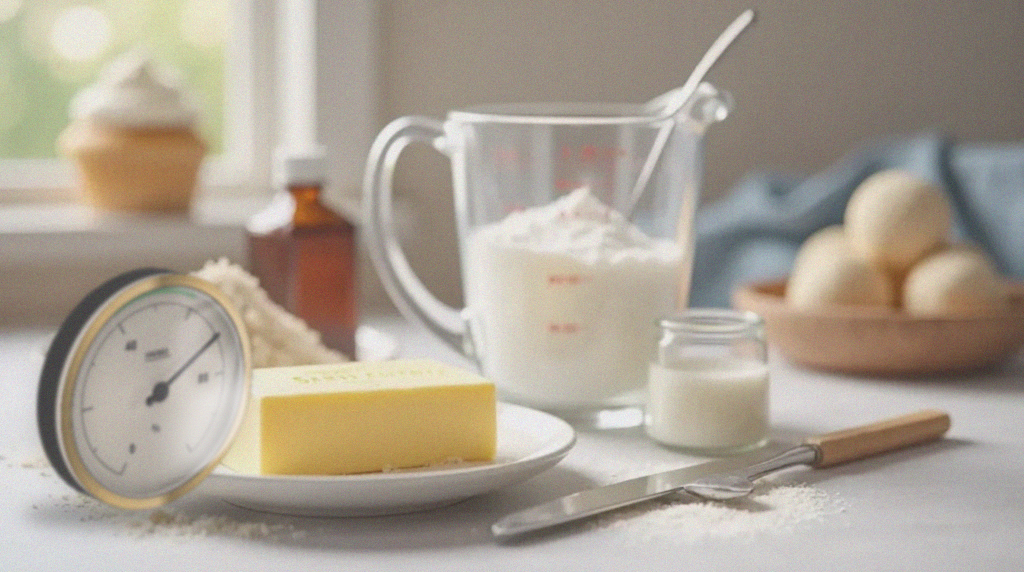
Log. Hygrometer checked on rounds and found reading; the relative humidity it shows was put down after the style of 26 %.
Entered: 70 %
